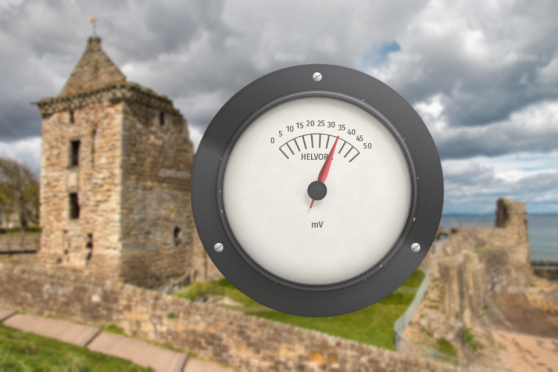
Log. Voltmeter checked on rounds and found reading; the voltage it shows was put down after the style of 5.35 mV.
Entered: 35 mV
